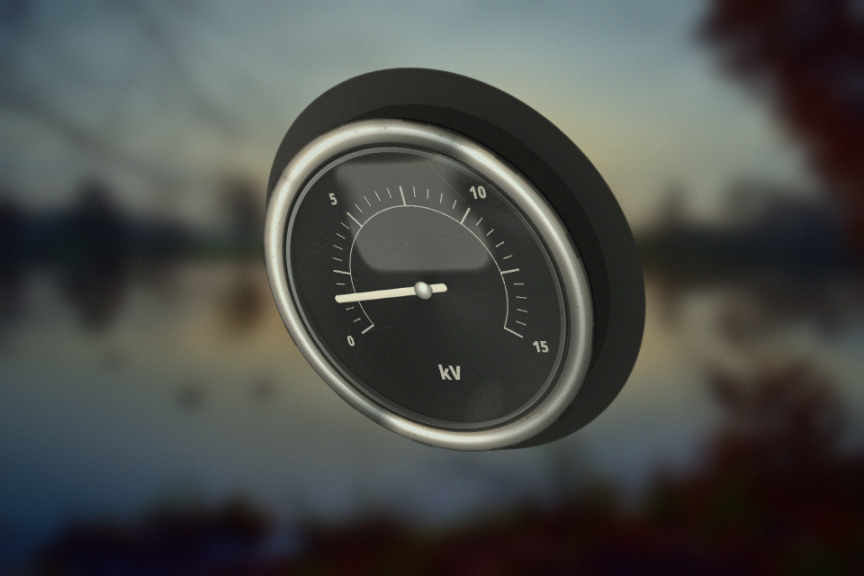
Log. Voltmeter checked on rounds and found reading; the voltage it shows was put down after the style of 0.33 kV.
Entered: 1.5 kV
